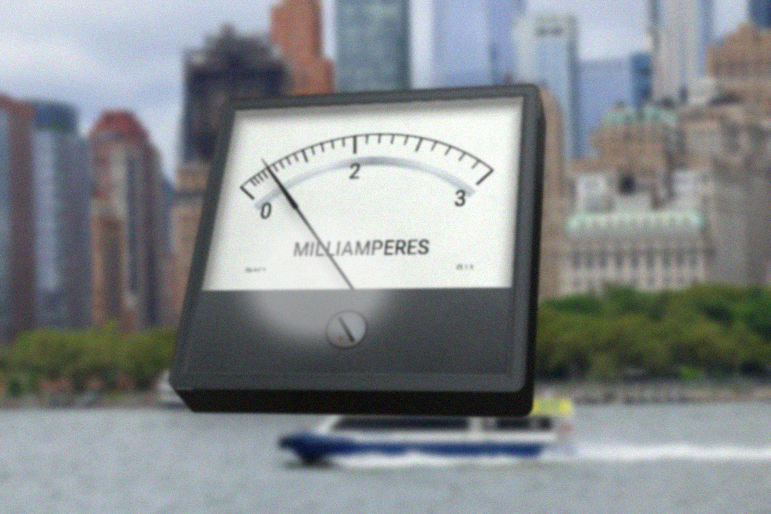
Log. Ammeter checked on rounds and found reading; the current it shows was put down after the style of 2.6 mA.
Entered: 1 mA
